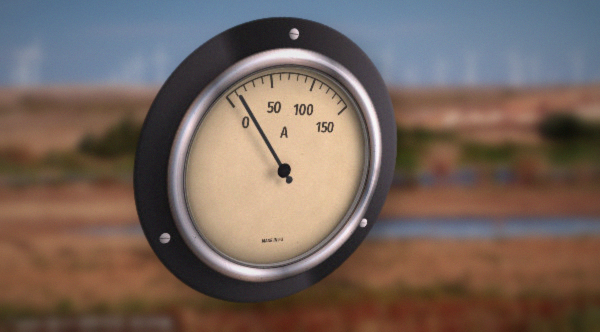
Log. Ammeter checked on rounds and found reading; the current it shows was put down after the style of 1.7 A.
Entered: 10 A
